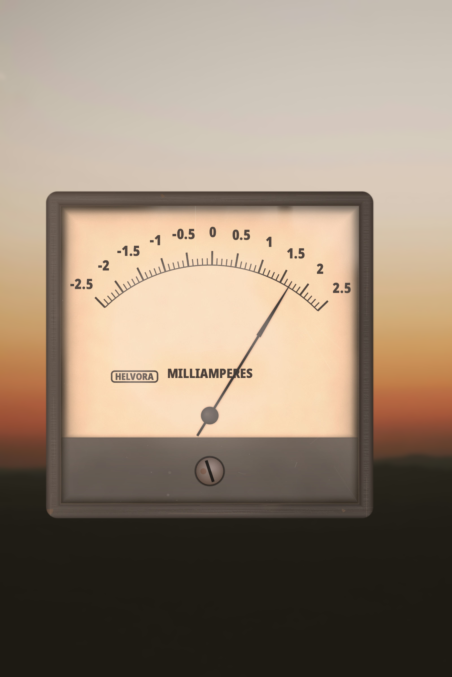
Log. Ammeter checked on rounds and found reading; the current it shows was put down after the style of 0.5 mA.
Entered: 1.7 mA
